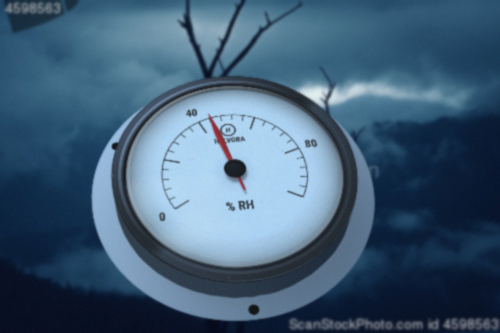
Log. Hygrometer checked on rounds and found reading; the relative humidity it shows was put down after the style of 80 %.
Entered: 44 %
